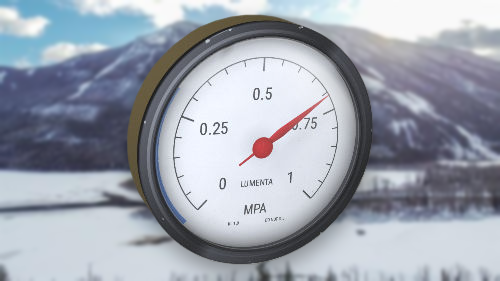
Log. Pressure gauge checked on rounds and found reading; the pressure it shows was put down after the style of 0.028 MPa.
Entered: 0.7 MPa
